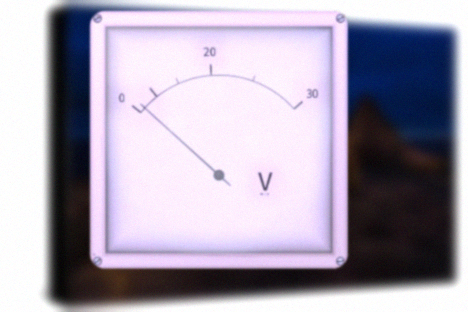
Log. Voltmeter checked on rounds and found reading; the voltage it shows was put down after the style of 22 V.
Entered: 5 V
